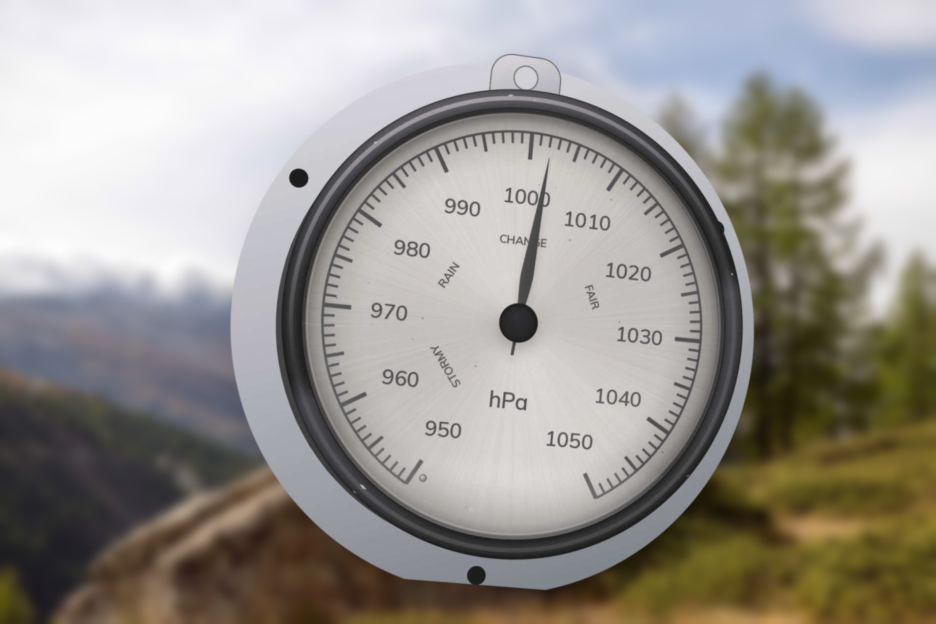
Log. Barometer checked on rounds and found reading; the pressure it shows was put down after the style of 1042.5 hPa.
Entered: 1002 hPa
